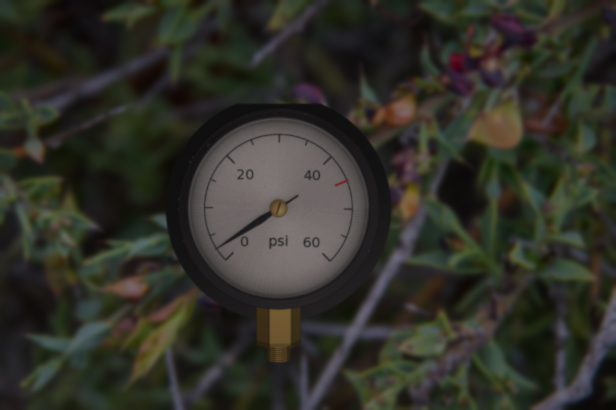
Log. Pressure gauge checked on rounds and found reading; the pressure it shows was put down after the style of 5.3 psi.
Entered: 2.5 psi
